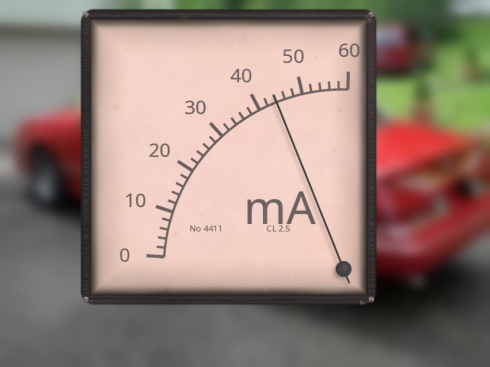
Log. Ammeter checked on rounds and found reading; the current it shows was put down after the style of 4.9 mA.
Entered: 44 mA
